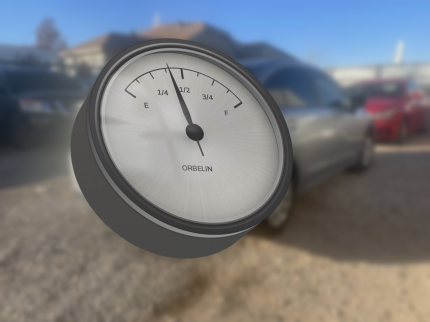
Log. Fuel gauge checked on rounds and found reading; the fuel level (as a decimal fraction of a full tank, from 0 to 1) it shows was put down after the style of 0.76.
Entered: 0.375
